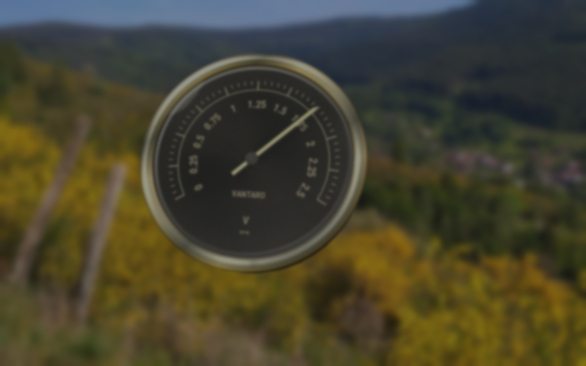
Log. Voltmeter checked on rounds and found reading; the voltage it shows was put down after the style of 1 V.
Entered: 1.75 V
